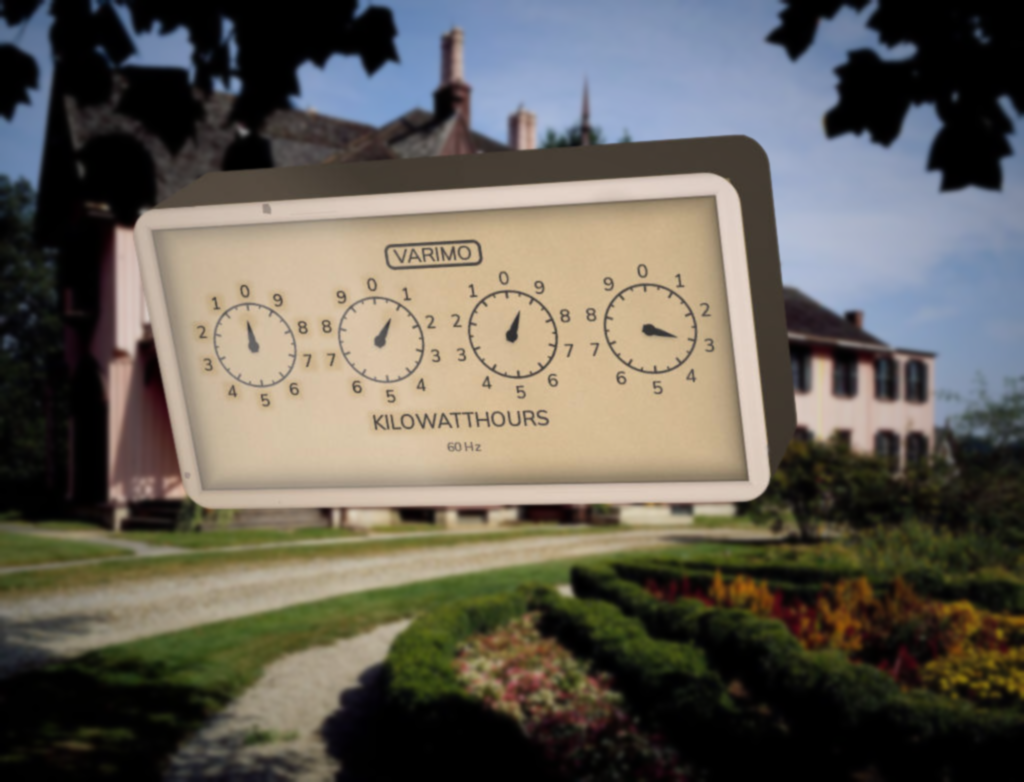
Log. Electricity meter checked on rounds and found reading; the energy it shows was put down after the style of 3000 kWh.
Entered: 93 kWh
